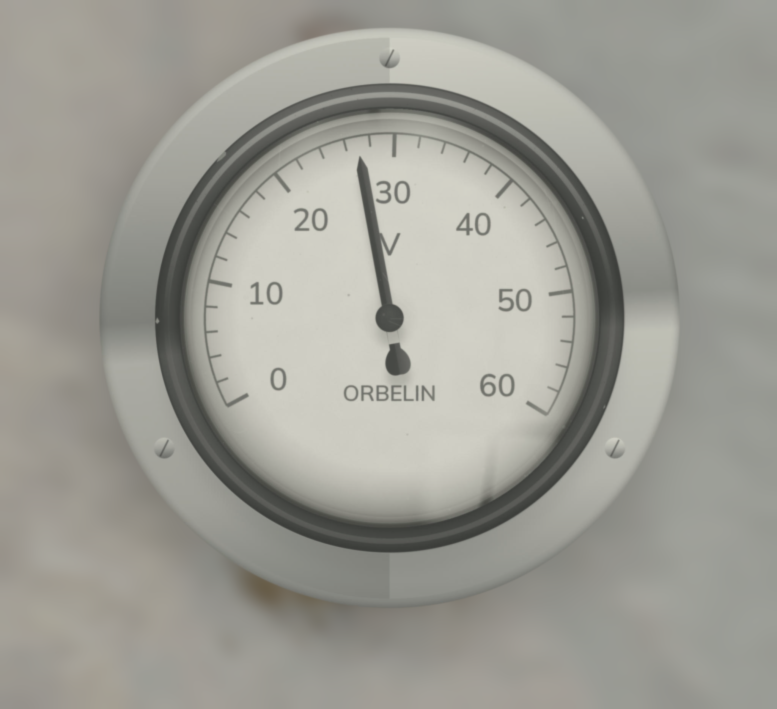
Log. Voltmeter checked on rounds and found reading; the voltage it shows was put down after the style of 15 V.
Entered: 27 V
